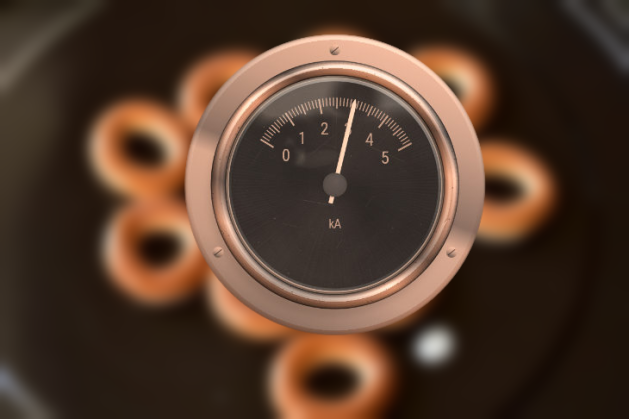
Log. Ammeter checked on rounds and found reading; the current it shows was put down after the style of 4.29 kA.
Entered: 3 kA
